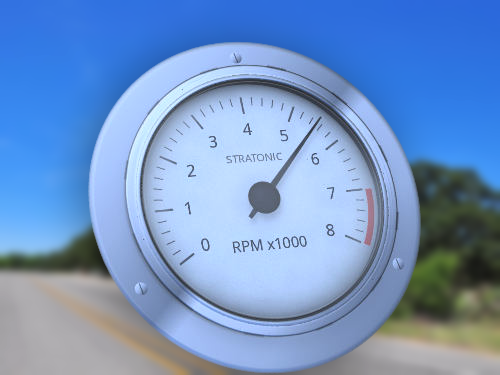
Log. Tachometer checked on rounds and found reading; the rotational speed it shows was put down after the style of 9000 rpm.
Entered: 5500 rpm
